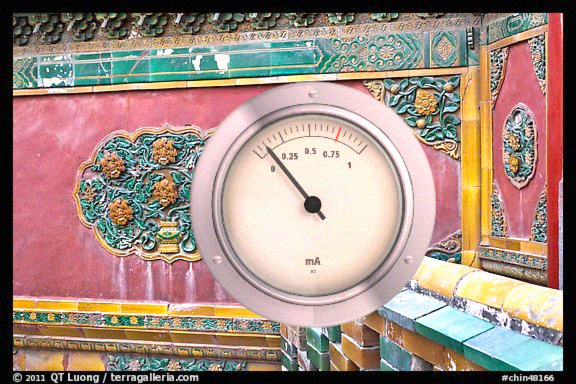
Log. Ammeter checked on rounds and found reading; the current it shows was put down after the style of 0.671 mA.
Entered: 0.1 mA
